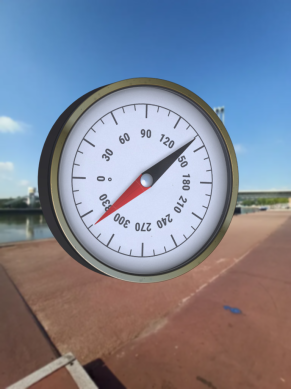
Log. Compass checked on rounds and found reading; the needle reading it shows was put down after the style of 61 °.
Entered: 320 °
